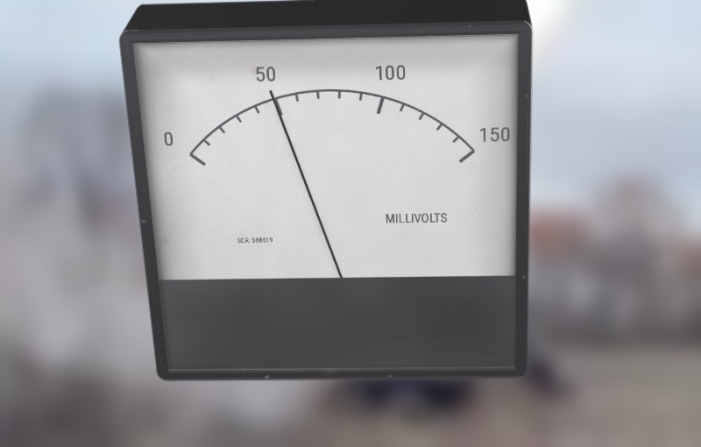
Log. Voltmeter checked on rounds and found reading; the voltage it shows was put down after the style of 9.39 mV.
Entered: 50 mV
